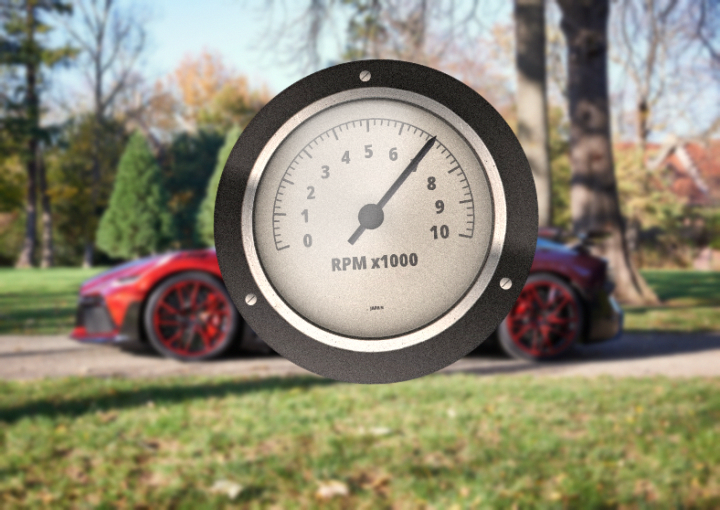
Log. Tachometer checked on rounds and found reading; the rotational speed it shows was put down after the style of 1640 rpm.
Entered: 7000 rpm
